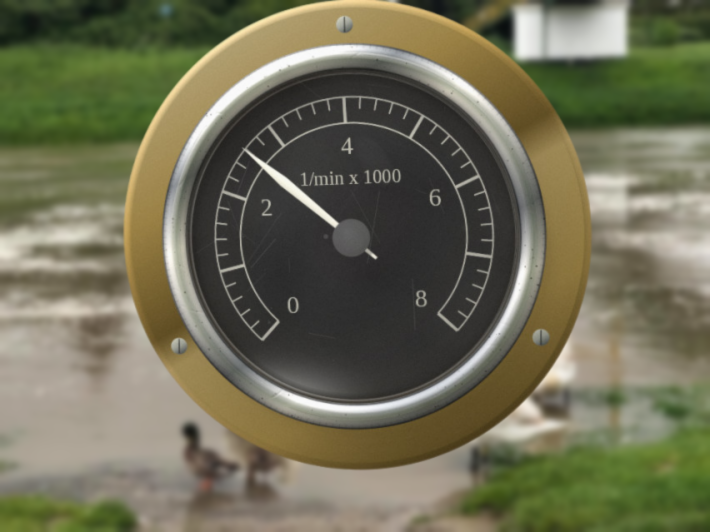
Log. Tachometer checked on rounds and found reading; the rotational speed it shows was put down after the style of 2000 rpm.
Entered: 2600 rpm
